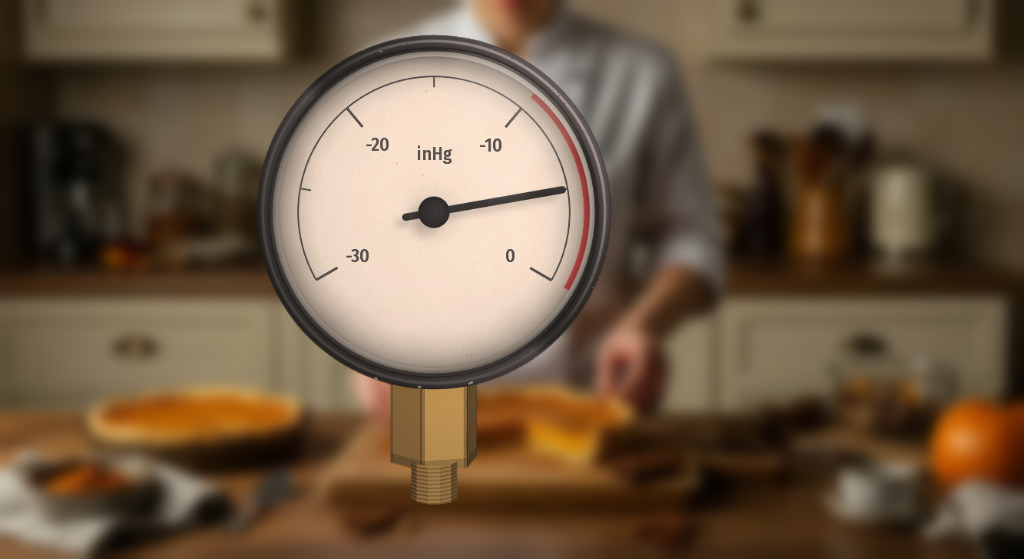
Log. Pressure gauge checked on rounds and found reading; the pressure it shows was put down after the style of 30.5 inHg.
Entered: -5 inHg
